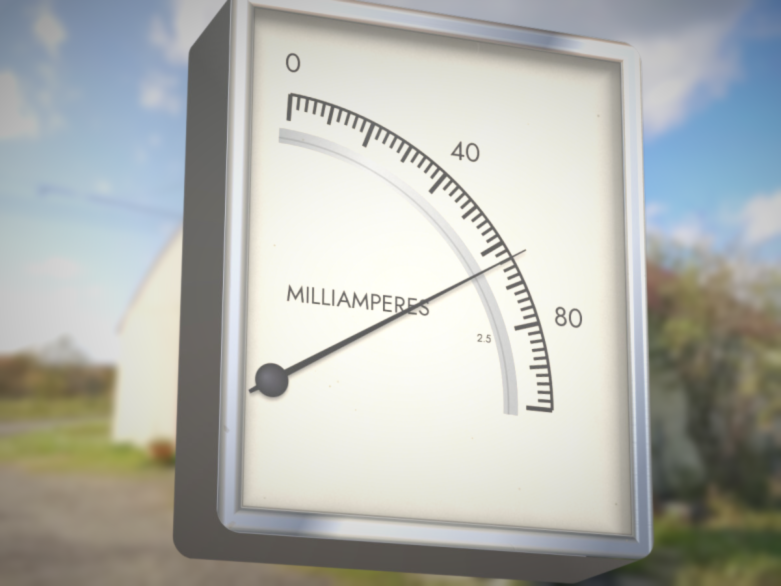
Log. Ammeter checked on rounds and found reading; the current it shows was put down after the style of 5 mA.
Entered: 64 mA
